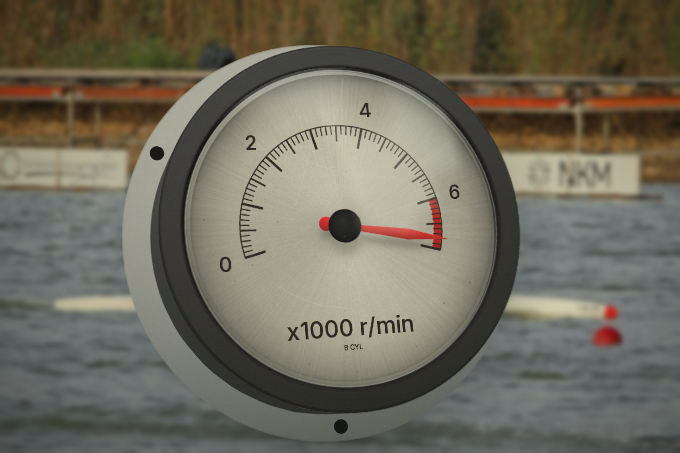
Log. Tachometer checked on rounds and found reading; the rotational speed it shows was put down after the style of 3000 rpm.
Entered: 6800 rpm
